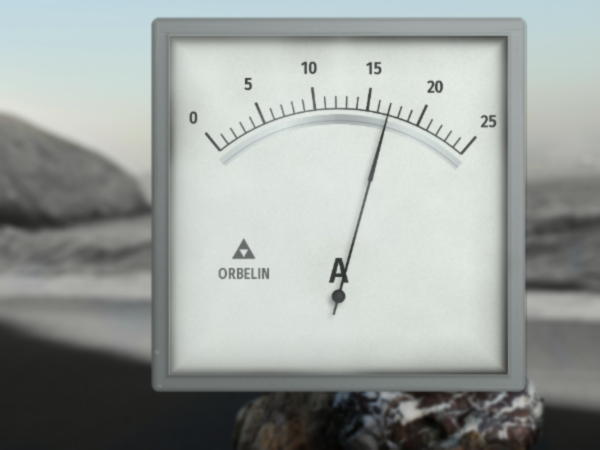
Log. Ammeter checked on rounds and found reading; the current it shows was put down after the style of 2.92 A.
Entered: 17 A
